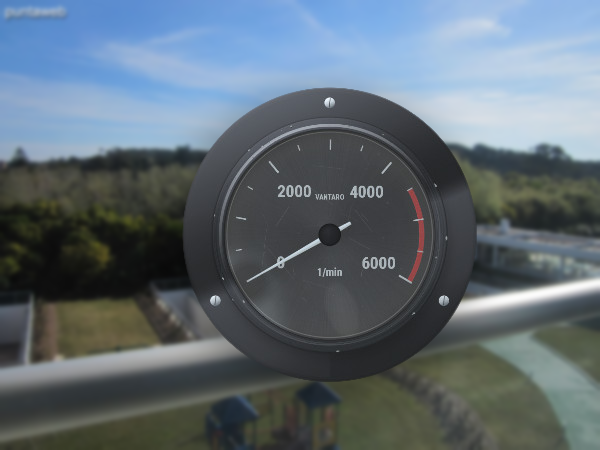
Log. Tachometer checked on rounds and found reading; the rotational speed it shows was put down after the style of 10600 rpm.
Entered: 0 rpm
